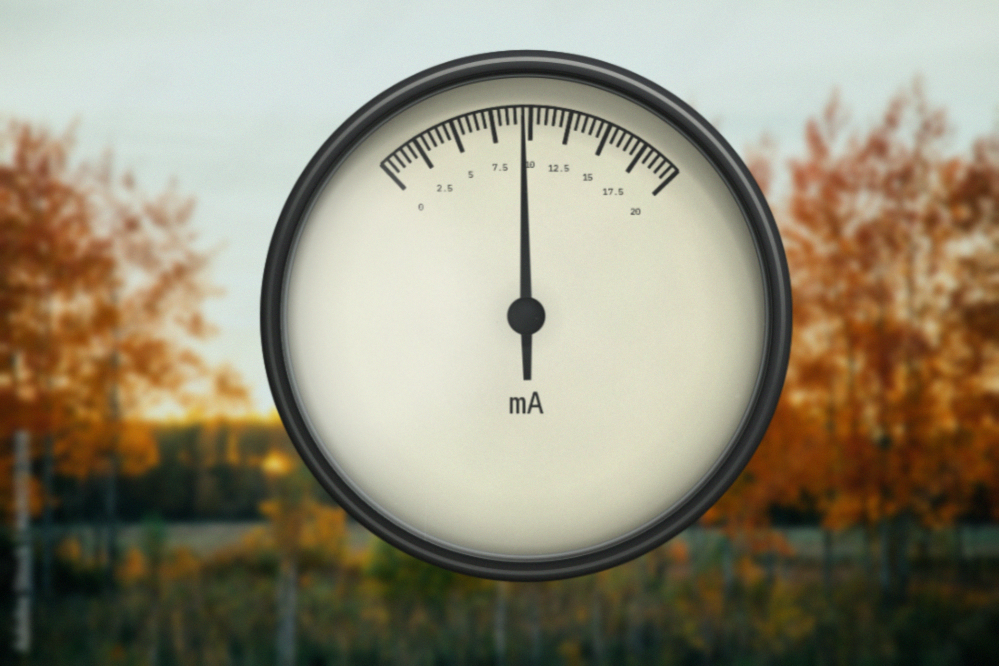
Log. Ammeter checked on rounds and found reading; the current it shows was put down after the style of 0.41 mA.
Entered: 9.5 mA
